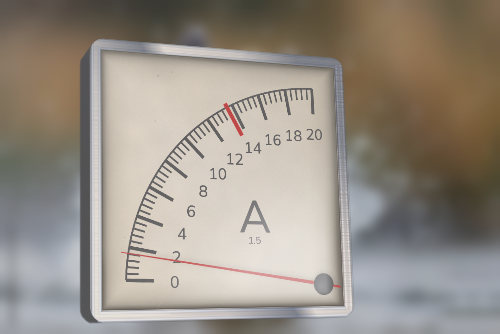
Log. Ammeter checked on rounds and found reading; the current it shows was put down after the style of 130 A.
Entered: 1.6 A
